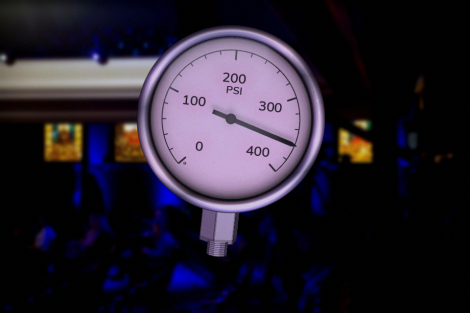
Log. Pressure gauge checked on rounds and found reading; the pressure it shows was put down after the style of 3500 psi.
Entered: 360 psi
